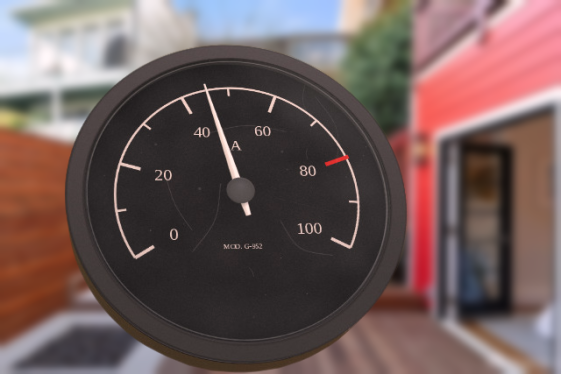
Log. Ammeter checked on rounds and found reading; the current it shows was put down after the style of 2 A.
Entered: 45 A
